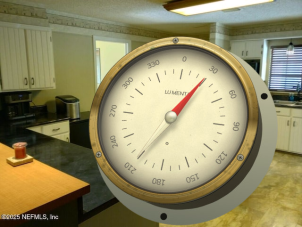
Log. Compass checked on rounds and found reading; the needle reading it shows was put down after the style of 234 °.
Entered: 30 °
